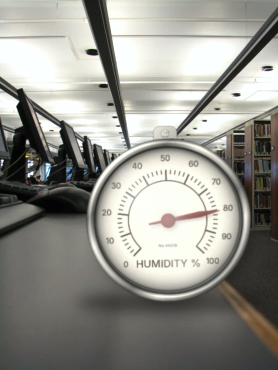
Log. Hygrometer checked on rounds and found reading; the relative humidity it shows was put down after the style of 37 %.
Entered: 80 %
